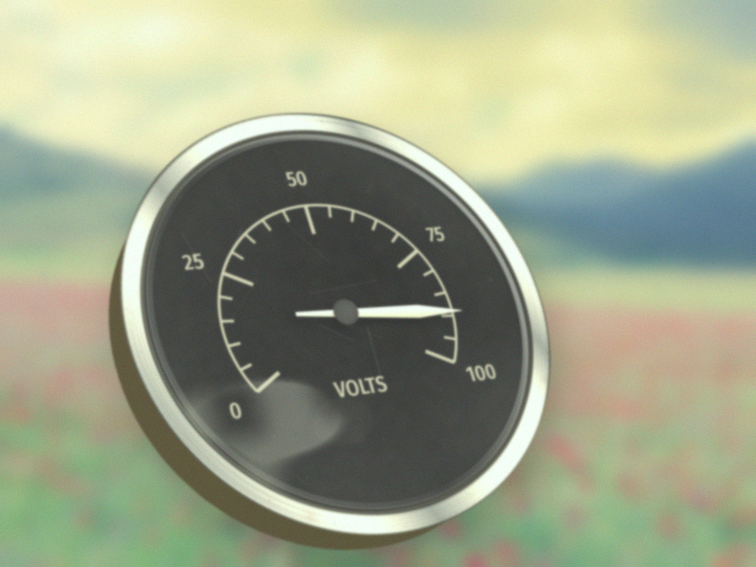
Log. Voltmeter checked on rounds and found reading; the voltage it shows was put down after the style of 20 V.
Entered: 90 V
